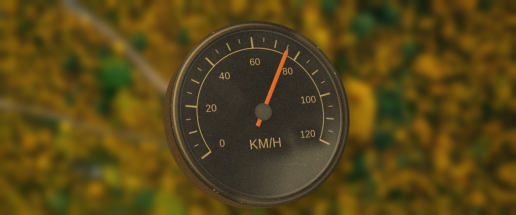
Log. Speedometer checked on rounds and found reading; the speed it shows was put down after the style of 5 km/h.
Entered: 75 km/h
